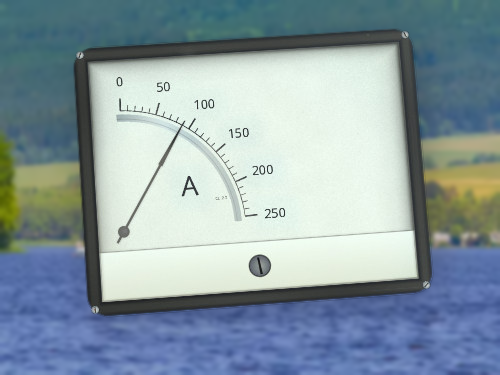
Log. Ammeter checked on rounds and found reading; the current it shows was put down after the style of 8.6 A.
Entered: 90 A
